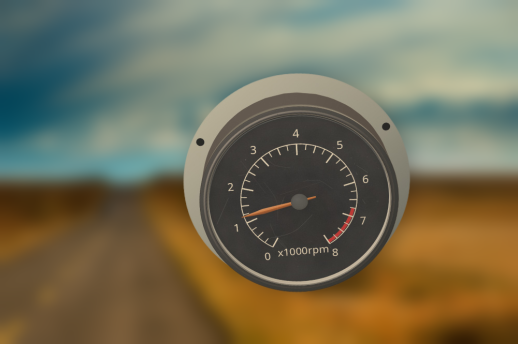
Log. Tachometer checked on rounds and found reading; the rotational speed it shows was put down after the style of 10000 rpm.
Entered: 1250 rpm
